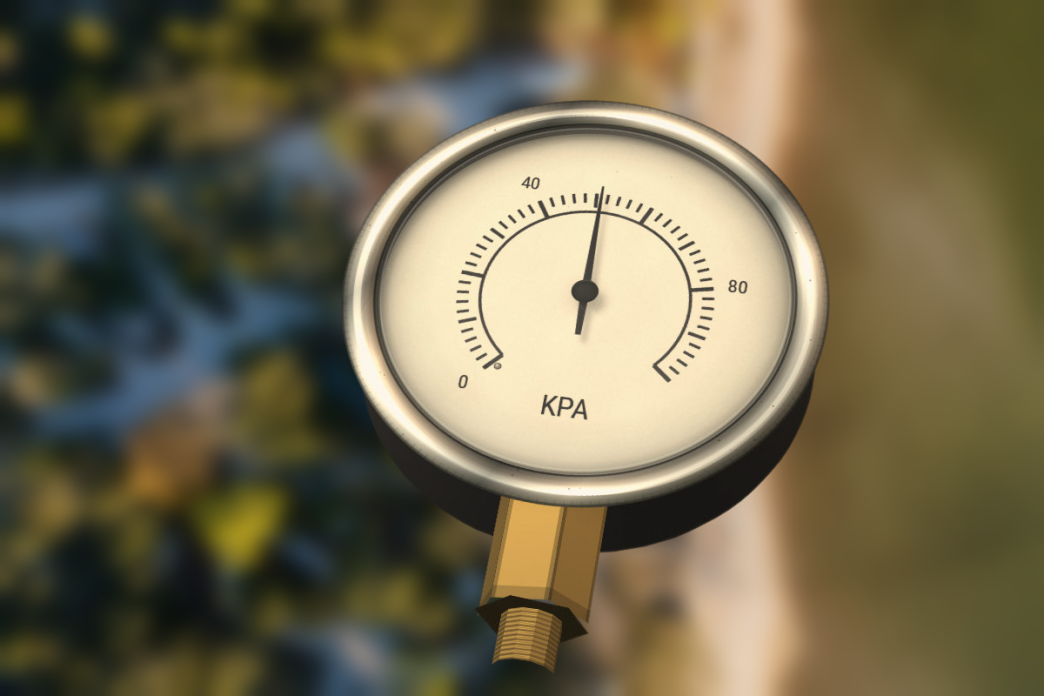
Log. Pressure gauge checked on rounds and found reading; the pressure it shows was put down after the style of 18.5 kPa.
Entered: 51 kPa
